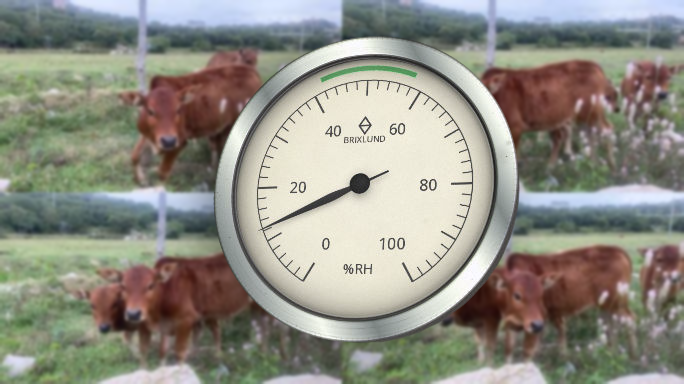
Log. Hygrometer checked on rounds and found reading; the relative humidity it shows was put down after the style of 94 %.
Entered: 12 %
